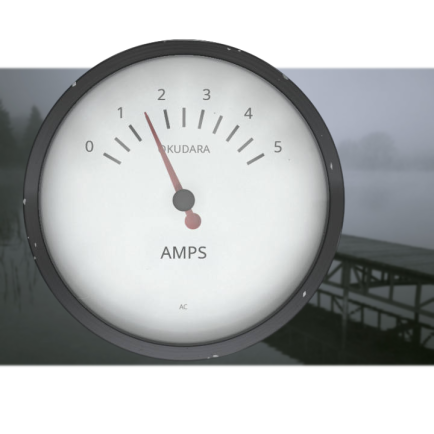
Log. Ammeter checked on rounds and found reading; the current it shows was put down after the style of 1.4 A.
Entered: 1.5 A
